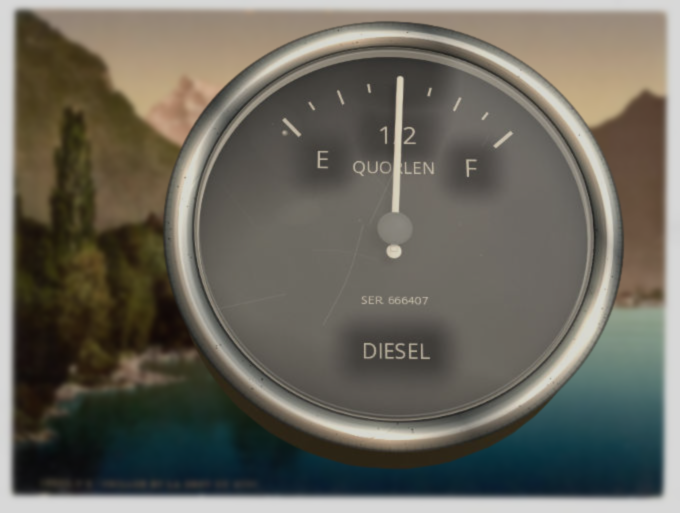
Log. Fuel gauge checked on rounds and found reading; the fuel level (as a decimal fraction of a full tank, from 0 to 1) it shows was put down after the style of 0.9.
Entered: 0.5
